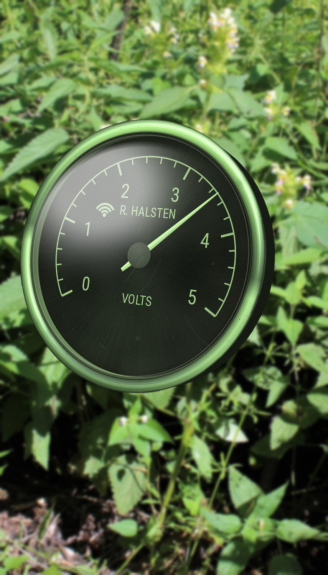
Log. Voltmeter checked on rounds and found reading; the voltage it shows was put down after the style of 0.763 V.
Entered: 3.5 V
